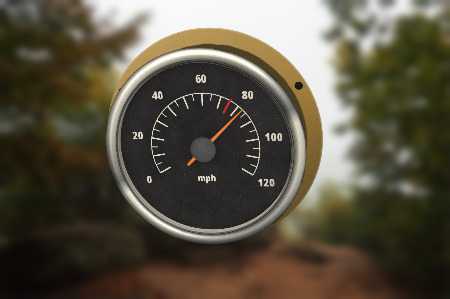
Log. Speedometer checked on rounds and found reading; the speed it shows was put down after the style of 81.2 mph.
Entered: 82.5 mph
